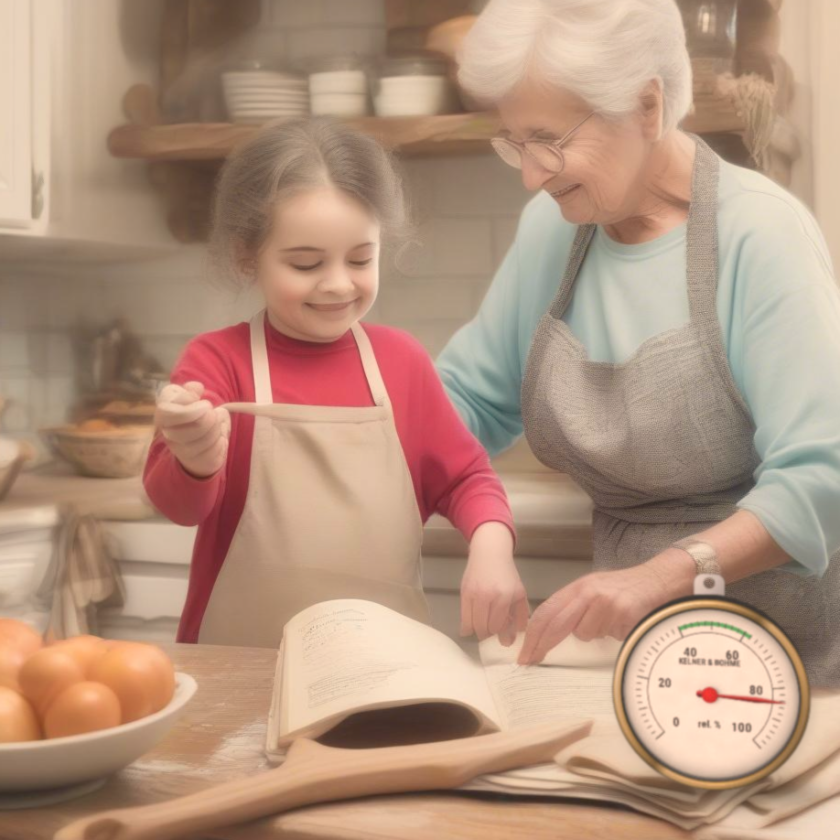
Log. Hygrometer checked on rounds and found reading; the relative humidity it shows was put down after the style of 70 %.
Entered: 84 %
